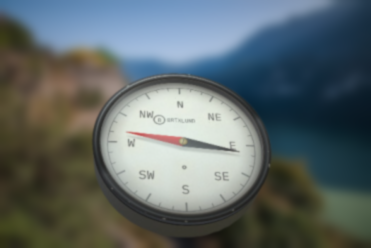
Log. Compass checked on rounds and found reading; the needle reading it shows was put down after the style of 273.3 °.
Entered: 280 °
